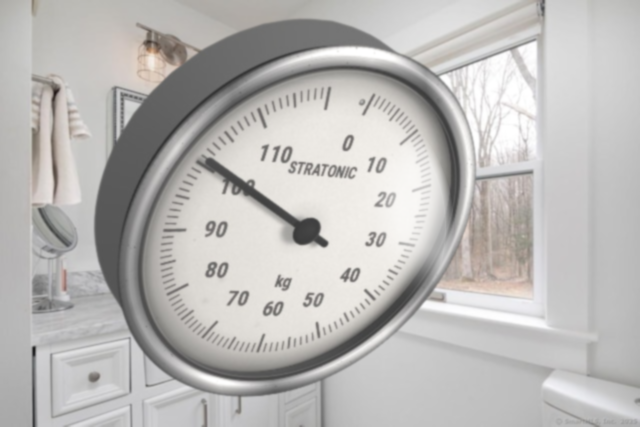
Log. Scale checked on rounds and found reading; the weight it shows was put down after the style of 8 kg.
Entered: 101 kg
